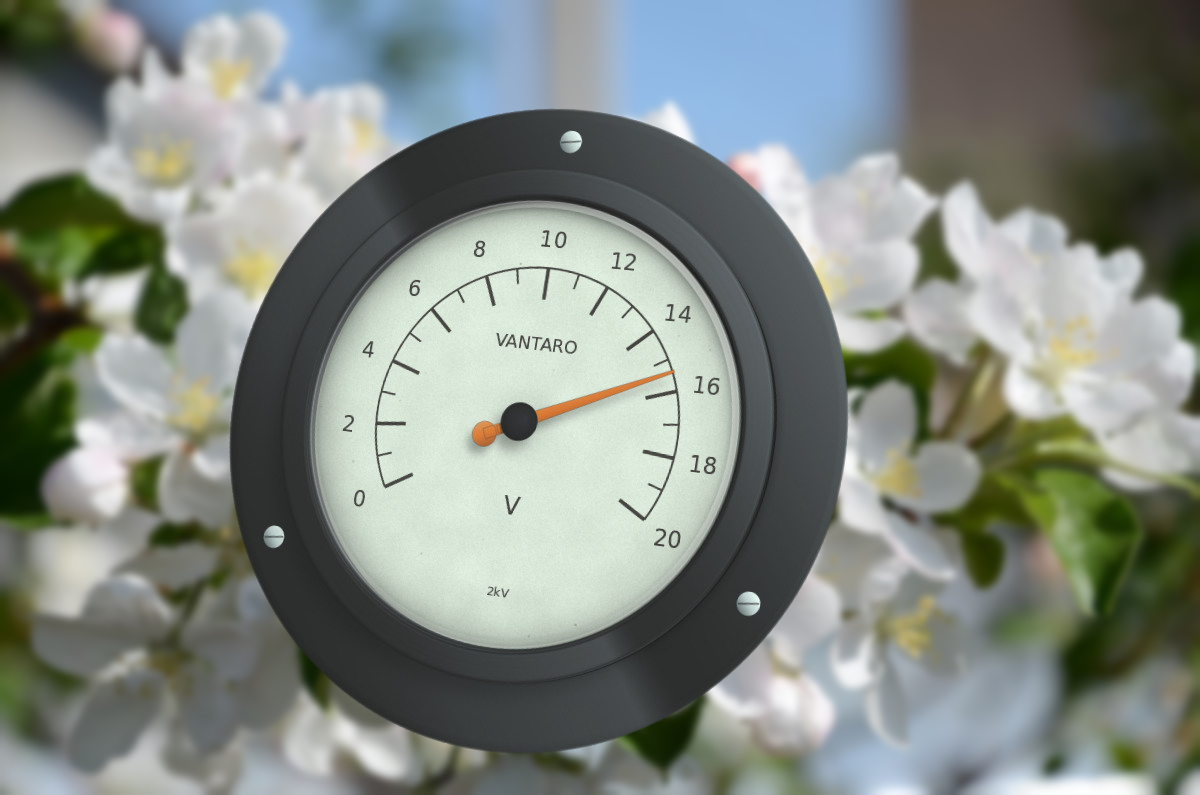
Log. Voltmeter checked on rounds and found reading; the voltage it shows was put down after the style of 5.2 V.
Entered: 15.5 V
